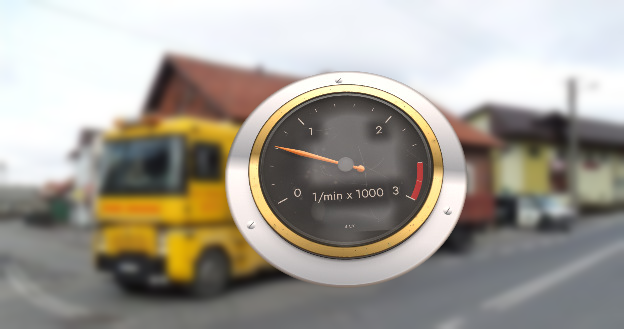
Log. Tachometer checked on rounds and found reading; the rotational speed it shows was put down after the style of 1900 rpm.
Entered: 600 rpm
